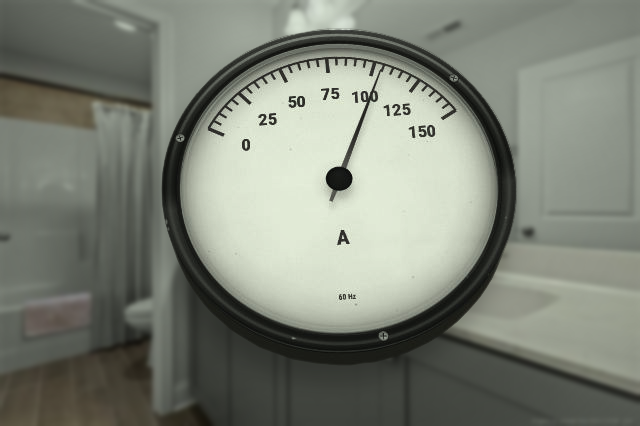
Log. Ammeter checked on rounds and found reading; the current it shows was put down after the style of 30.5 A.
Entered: 105 A
